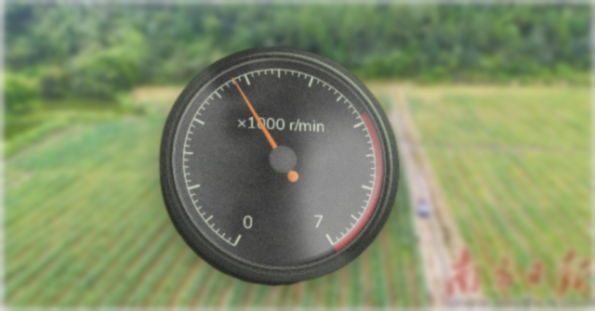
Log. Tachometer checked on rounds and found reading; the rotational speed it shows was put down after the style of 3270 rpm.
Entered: 2800 rpm
